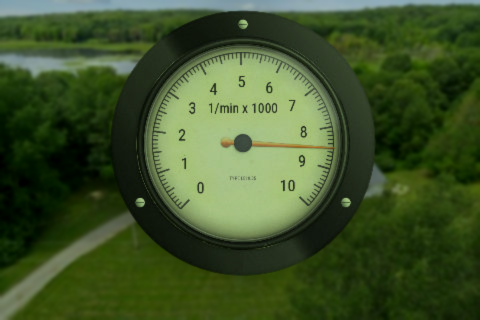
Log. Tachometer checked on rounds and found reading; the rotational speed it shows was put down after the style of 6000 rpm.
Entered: 8500 rpm
